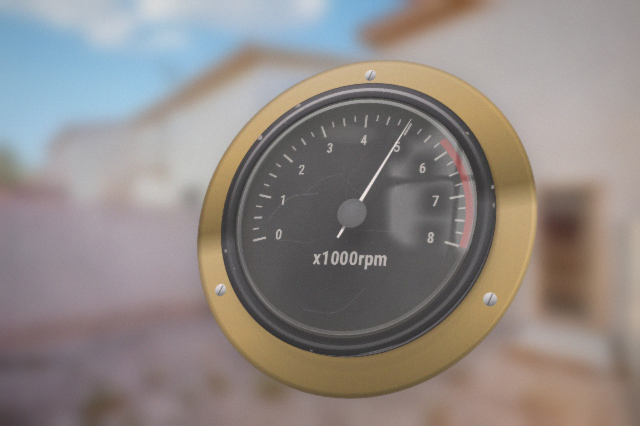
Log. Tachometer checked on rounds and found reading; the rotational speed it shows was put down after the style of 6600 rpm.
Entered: 5000 rpm
